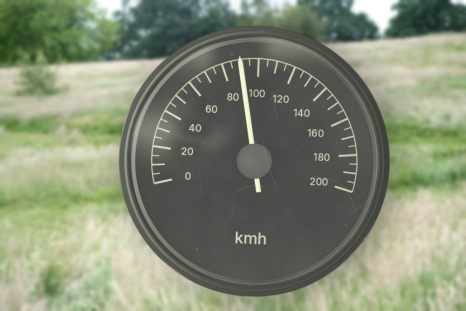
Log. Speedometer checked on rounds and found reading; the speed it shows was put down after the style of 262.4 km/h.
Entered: 90 km/h
